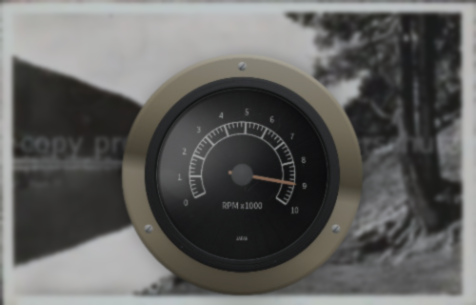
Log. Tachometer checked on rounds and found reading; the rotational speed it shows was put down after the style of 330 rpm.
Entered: 9000 rpm
